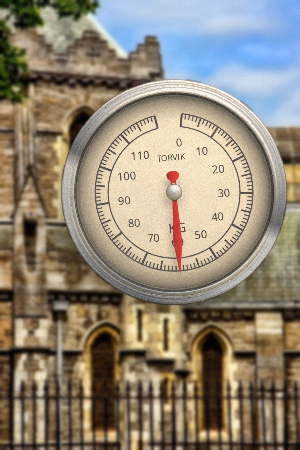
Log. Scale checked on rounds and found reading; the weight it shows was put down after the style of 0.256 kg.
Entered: 60 kg
